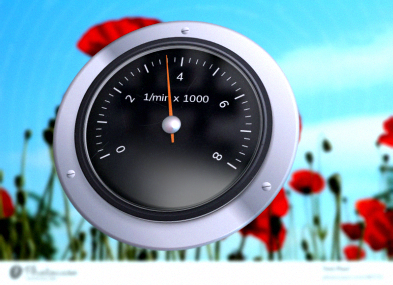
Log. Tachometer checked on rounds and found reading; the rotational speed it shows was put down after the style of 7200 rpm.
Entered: 3600 rpm
